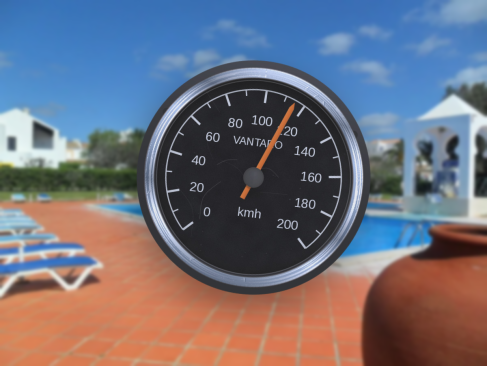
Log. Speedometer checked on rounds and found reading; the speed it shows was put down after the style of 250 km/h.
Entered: 115 km/h
